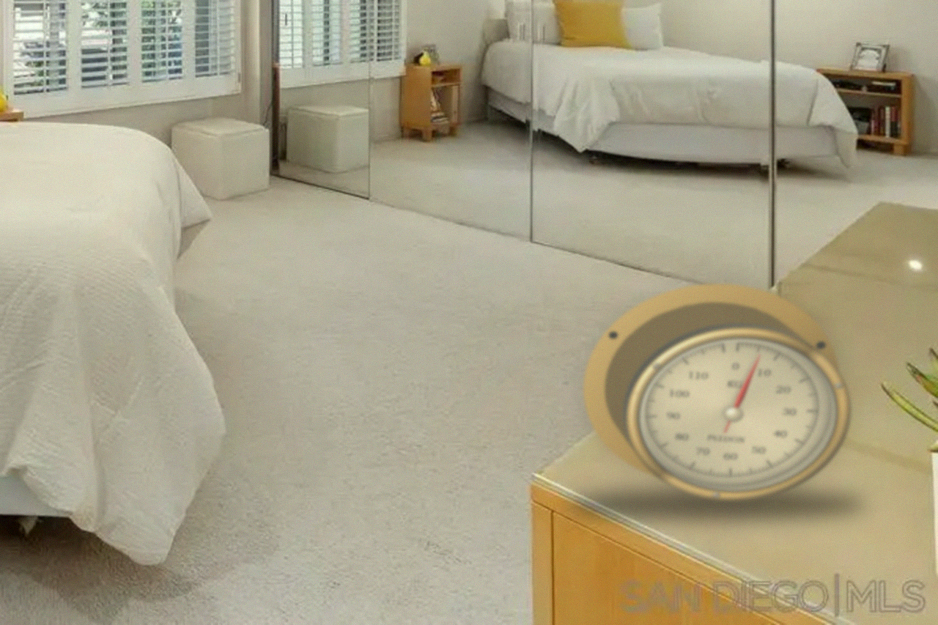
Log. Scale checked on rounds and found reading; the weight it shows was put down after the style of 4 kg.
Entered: 5 kg
